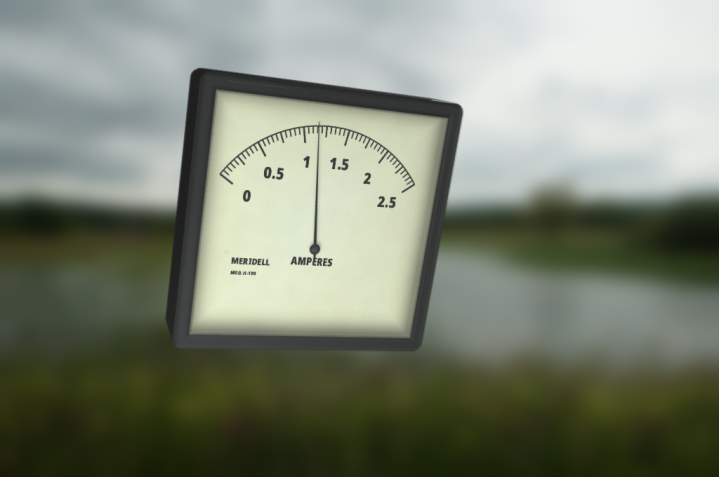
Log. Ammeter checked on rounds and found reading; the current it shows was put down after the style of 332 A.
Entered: 1.15 A
